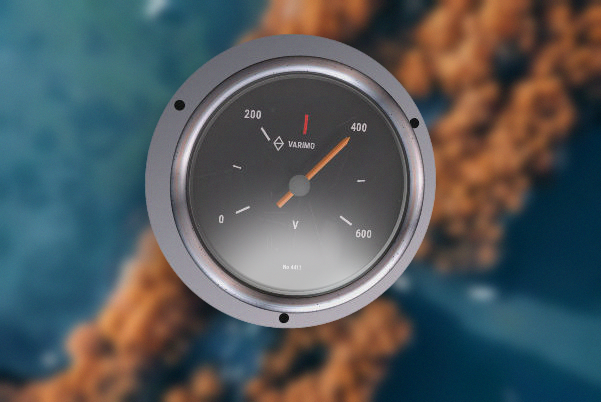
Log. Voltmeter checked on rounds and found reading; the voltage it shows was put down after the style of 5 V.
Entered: 400 V
